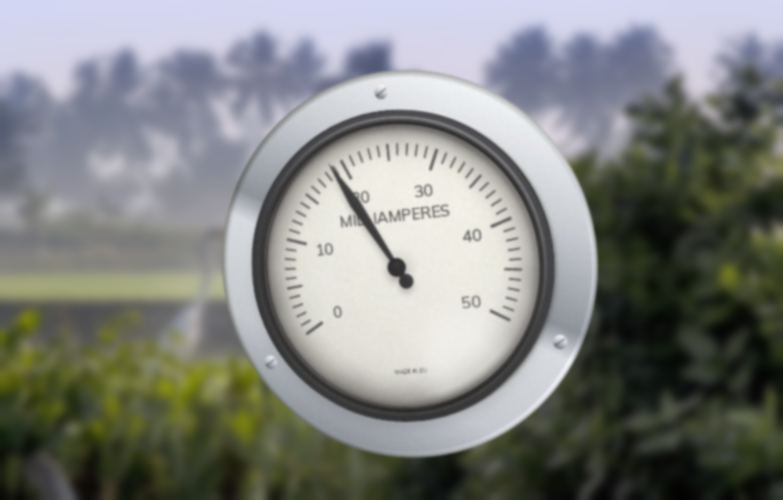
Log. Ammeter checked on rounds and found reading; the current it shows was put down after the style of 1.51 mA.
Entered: 19 mA
